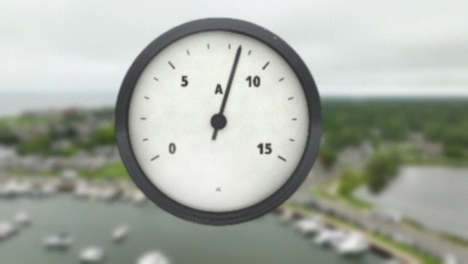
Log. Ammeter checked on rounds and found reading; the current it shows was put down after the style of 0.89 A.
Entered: 8.5 A
